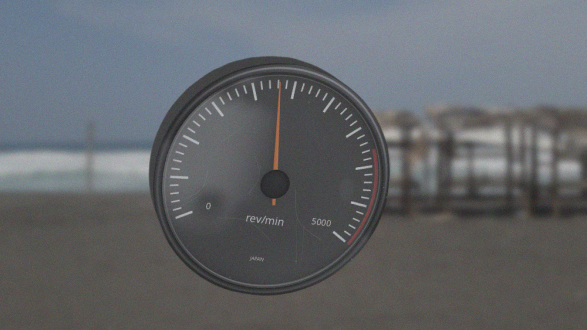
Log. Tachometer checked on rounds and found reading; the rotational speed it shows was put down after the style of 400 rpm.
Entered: 2300 rpm
